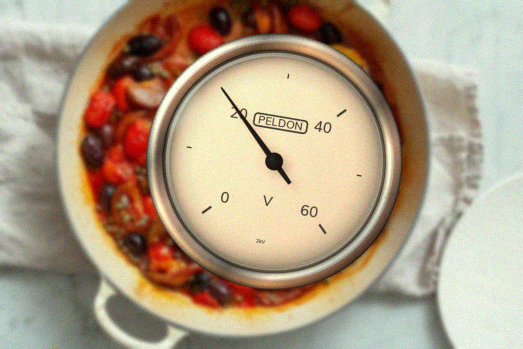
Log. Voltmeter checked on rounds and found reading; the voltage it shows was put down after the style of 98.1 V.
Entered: 20 V
